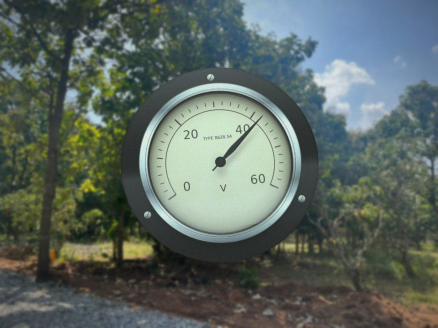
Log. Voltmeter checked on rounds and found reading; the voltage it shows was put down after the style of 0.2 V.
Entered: 42 V
